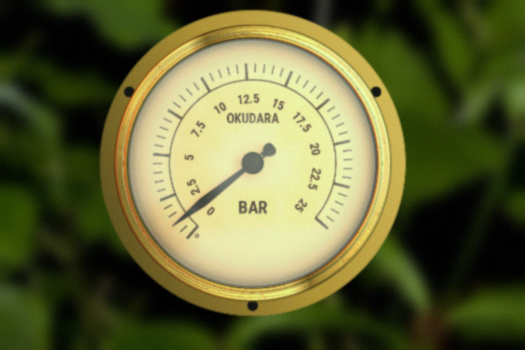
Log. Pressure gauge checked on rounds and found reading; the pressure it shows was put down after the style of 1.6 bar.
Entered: 1 bar
